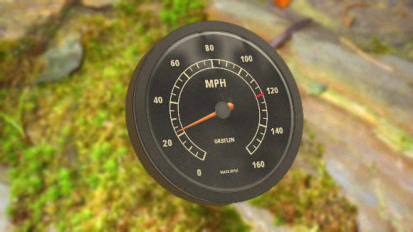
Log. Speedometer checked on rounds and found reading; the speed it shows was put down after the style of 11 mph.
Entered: 22.5 mph
